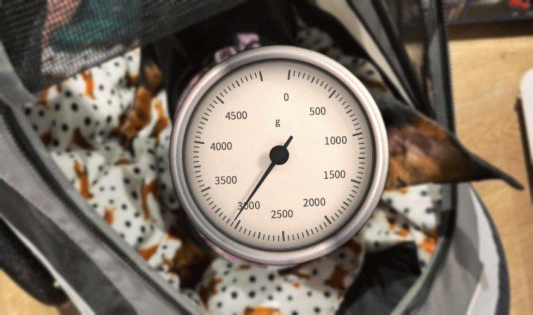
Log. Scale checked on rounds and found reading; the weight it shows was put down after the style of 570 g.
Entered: 3050 g
